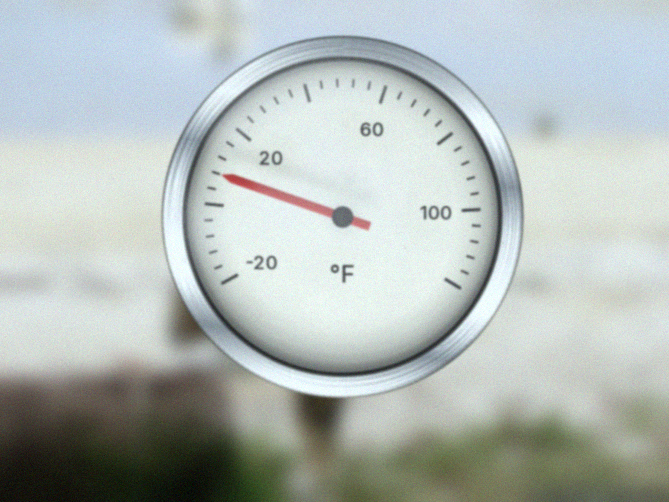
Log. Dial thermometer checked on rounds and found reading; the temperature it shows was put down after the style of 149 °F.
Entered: 8 °F
